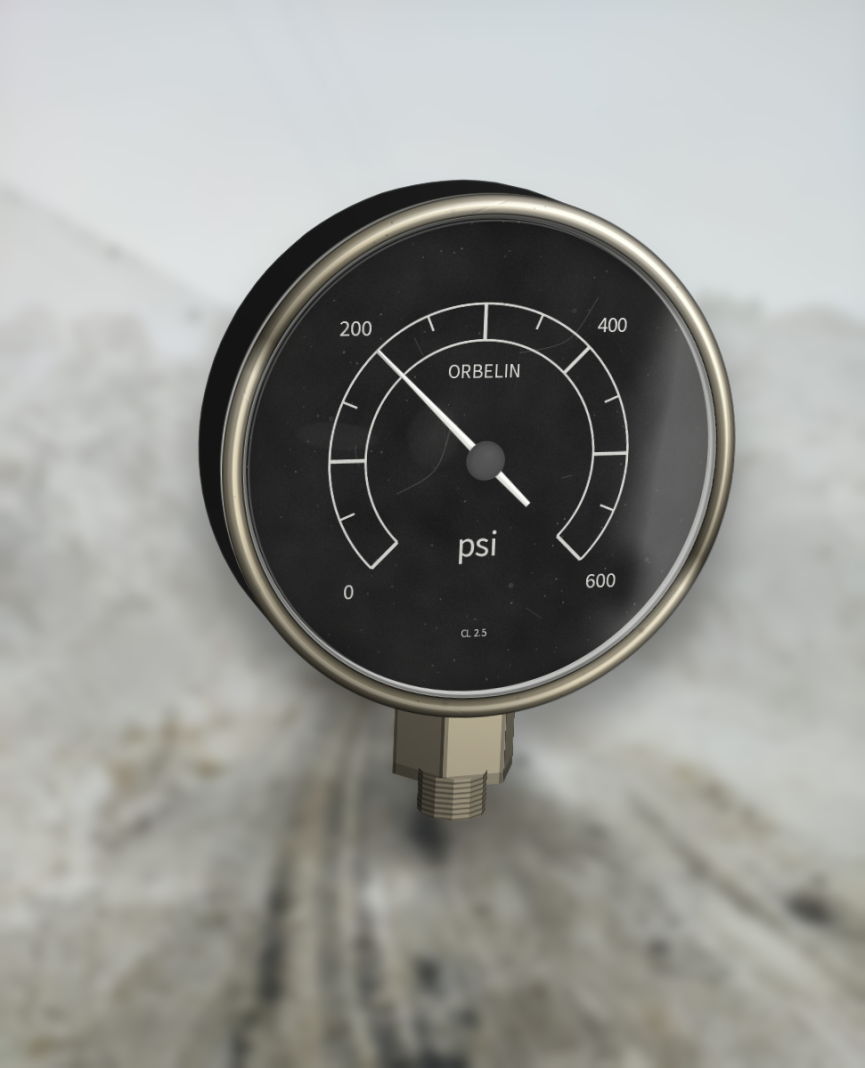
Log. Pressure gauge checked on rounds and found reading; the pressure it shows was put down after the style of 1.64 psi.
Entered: 200 psi
